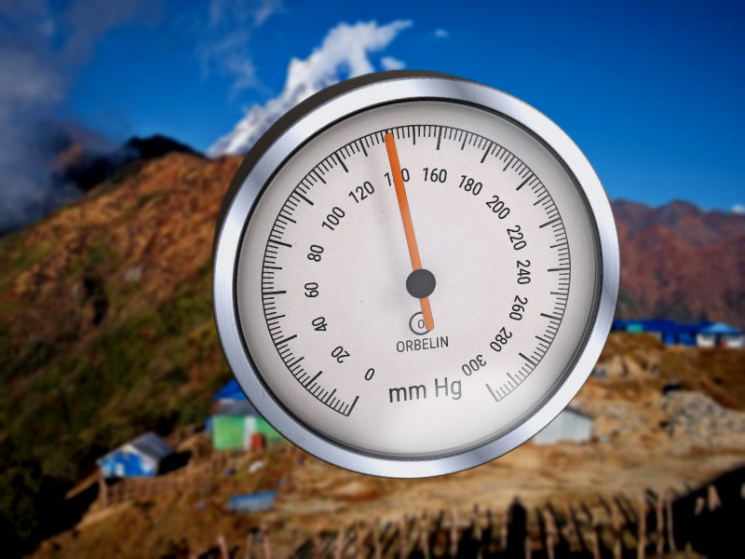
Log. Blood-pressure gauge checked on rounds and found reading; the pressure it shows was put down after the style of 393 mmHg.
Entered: 140 mmHg
